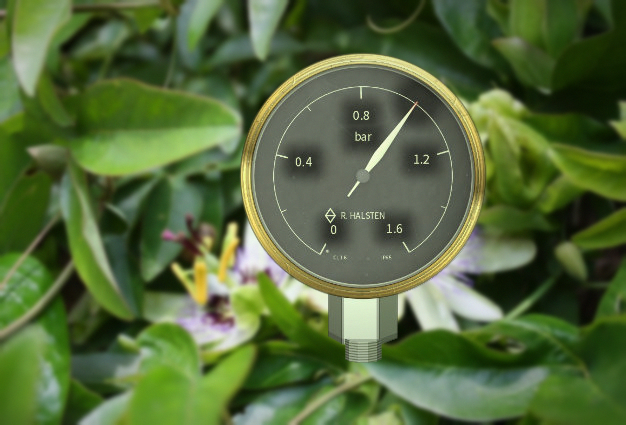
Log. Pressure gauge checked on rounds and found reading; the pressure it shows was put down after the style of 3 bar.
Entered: 1 bar
